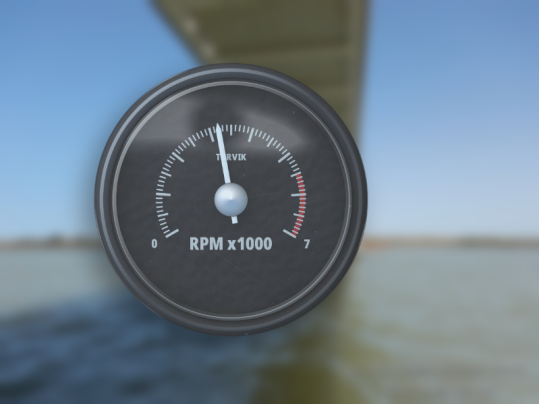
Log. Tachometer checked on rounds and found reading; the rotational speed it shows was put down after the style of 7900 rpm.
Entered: 3200 rpm
